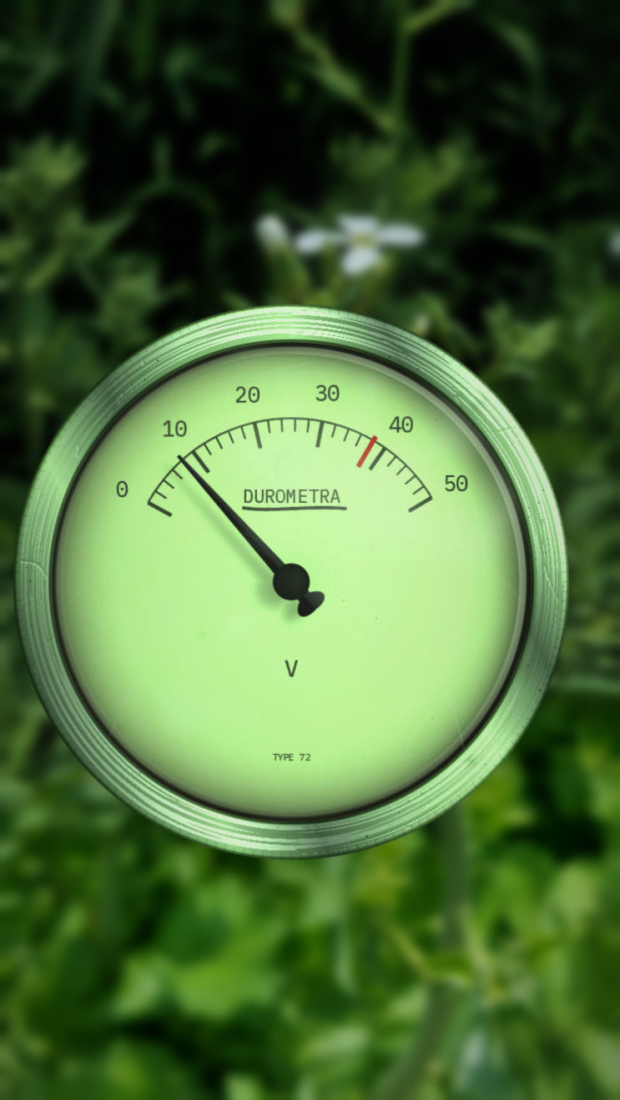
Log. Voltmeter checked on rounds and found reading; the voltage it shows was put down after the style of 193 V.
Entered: 8 V
